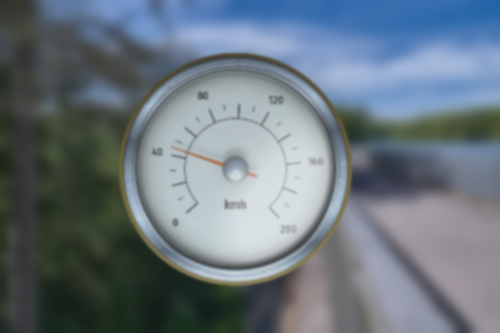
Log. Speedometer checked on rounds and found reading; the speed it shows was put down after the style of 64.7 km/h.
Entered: 45 km/h
